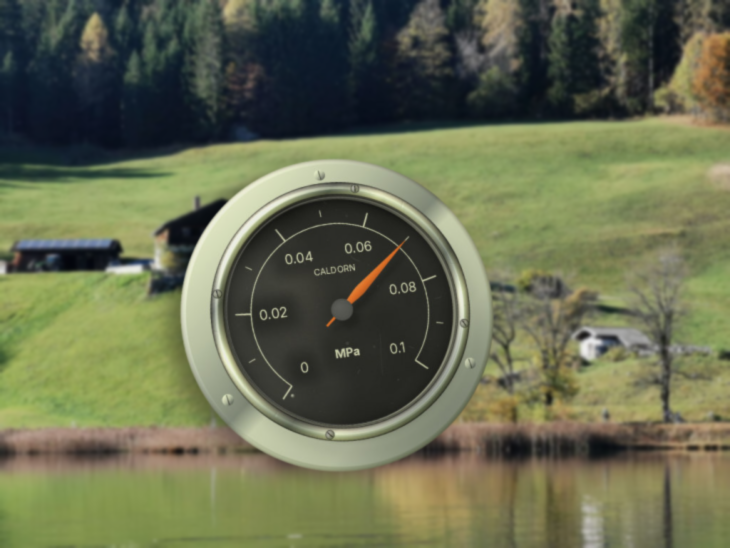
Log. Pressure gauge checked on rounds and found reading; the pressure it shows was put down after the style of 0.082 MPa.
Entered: 0.07 MPa
